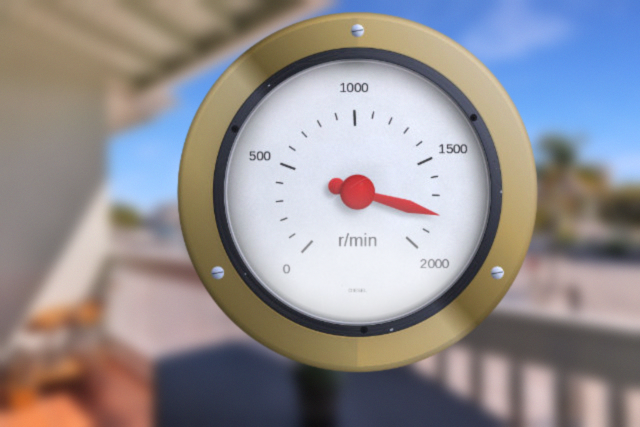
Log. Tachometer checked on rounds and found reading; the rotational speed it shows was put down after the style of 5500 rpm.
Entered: 1800 rpm
